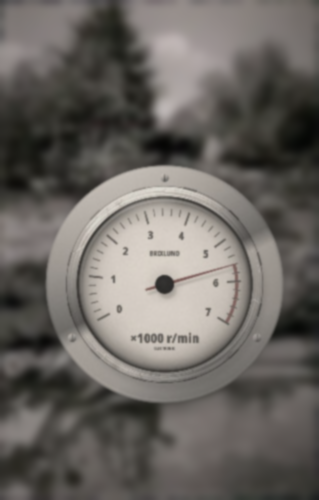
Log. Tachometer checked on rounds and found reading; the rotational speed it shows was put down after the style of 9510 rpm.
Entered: 5600 rpm
